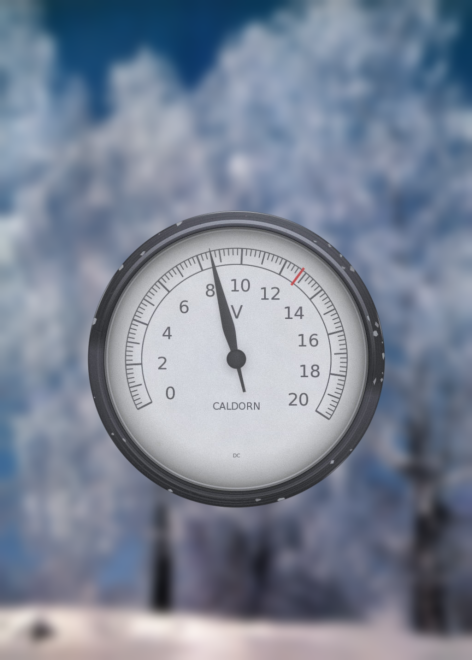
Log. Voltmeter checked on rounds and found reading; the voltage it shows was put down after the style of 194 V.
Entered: 8.6 V
